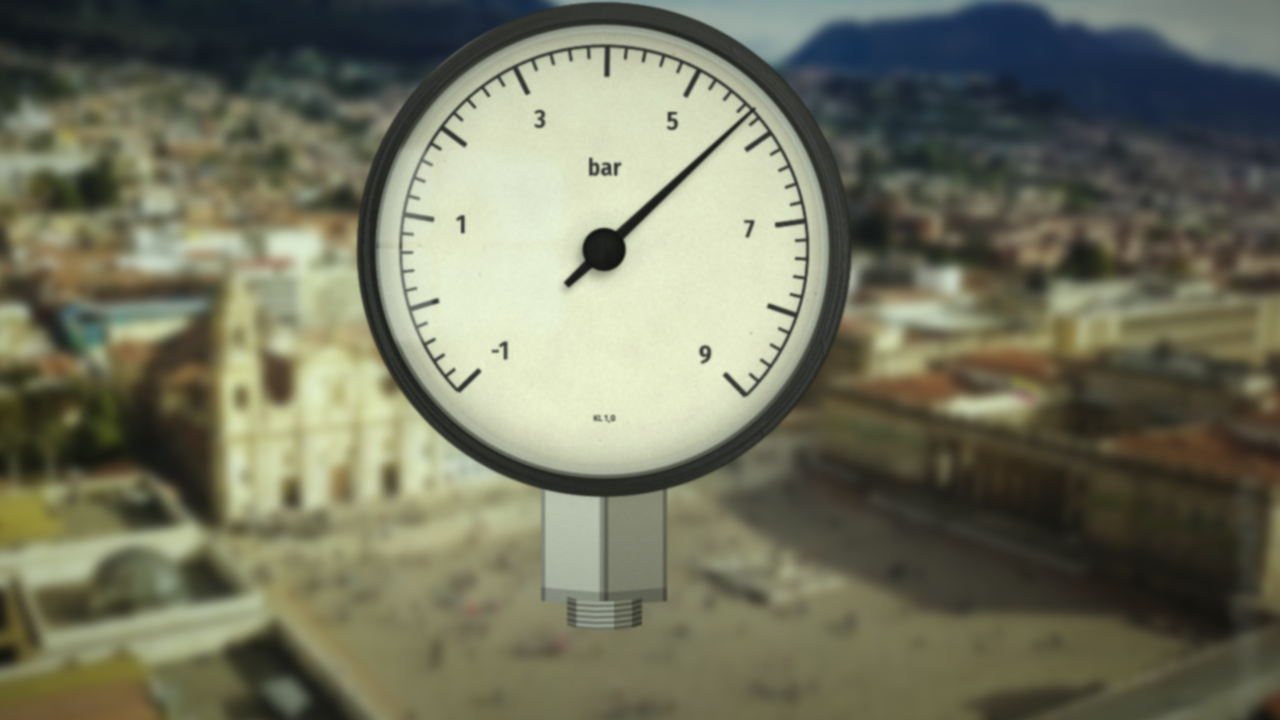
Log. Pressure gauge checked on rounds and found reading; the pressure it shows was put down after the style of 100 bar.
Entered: 5.7 bar
